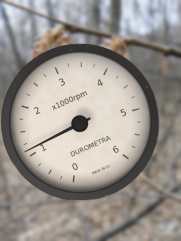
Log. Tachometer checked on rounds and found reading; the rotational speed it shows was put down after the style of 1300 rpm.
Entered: 1125 rpm
